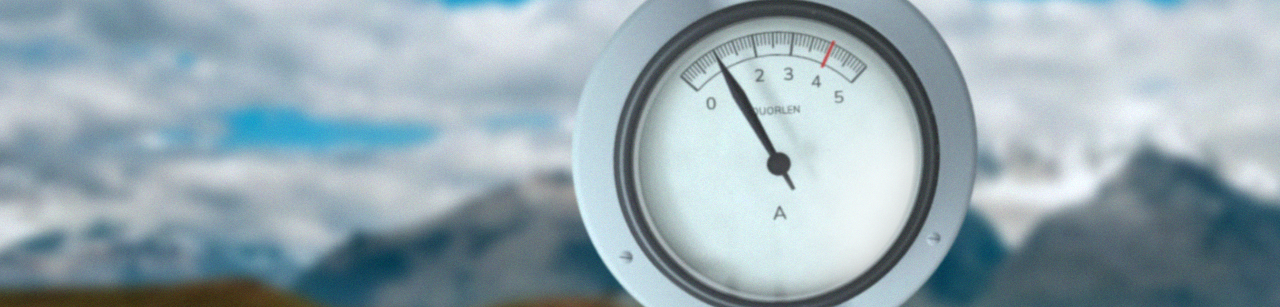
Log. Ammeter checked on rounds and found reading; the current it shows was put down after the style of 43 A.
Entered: 1 A
